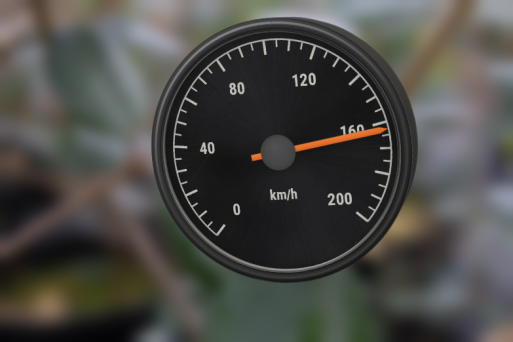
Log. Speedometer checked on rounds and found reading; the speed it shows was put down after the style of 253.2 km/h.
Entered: 162.5 km/h
